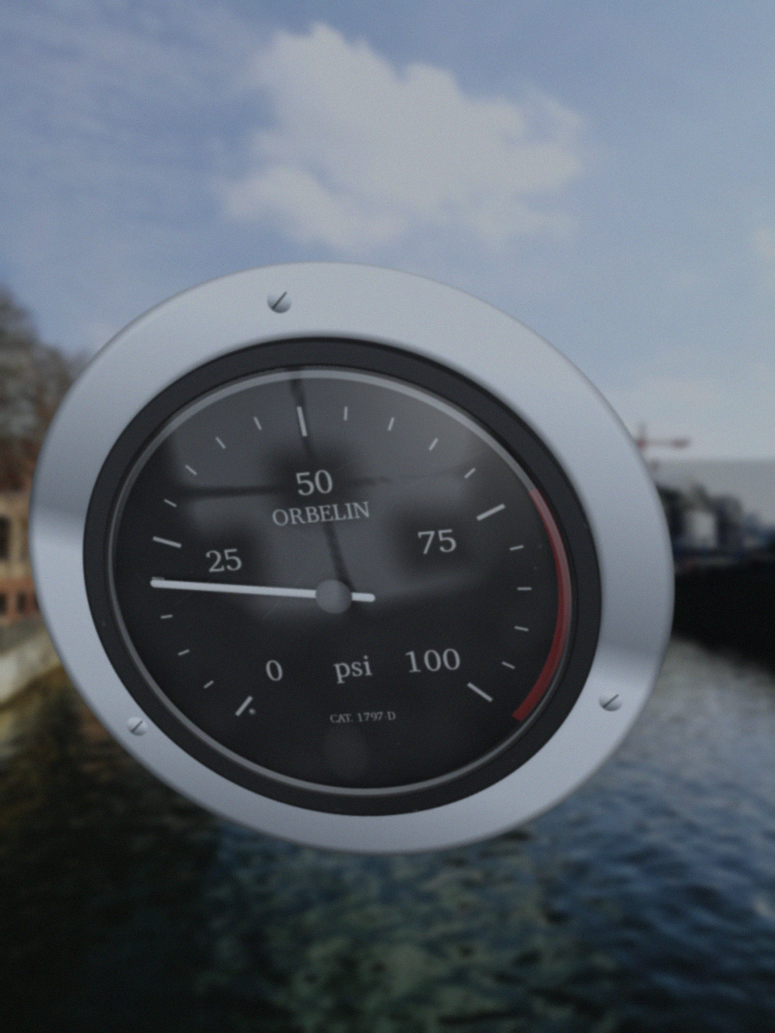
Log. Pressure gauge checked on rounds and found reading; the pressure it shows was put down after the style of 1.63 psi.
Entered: 20 psi
